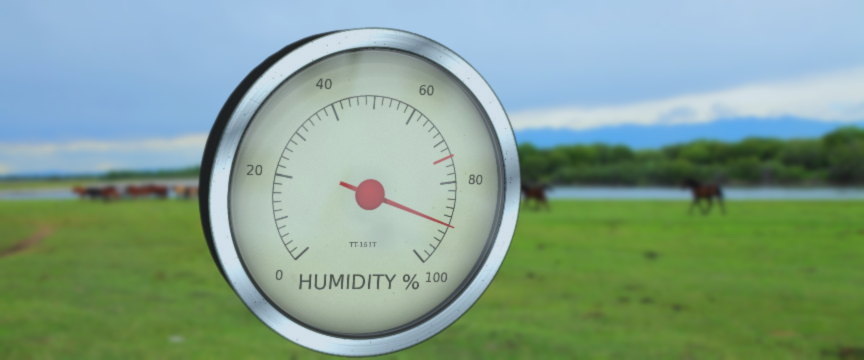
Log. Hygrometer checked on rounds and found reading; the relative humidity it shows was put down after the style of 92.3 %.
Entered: 90 %
